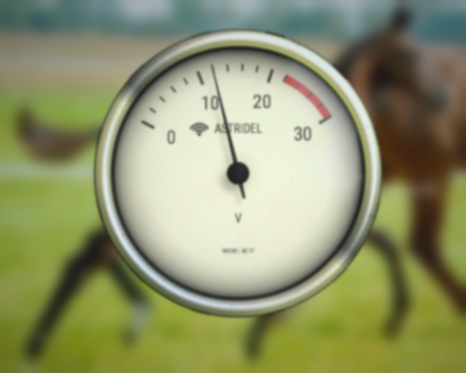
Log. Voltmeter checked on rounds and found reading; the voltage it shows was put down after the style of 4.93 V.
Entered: 12 V
